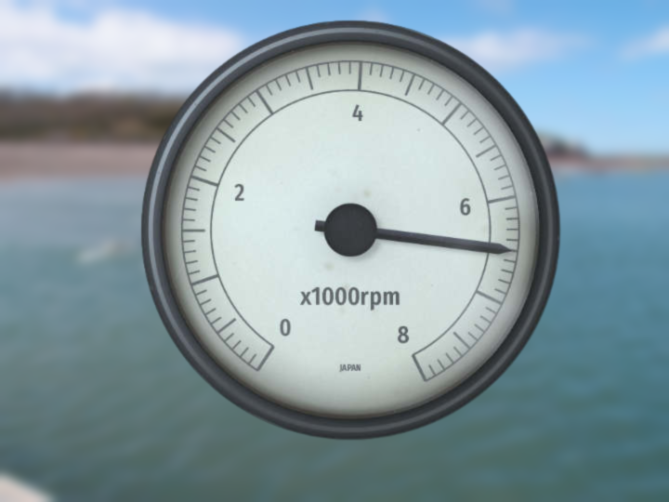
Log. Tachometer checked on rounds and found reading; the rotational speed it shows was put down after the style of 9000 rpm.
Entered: 6500 rpm
